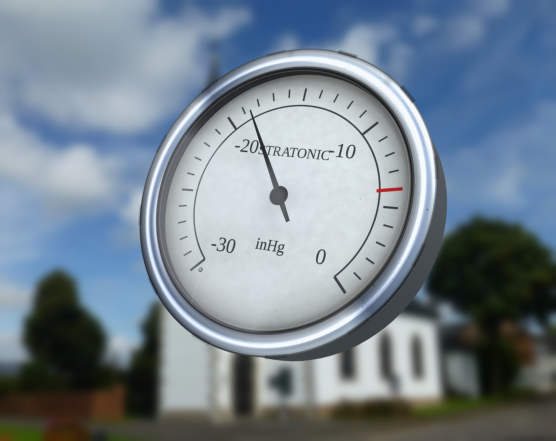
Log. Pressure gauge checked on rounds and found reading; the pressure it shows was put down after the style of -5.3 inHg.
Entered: -18.5 inHg
